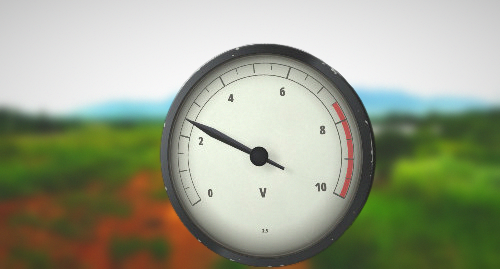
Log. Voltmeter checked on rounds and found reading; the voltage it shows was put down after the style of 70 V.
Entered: 2.5 V
